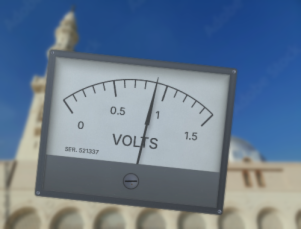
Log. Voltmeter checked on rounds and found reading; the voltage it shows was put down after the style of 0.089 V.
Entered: 0.9 V
